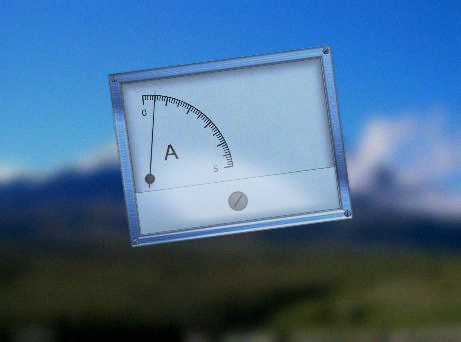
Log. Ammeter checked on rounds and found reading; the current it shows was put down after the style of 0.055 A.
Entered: 0.5 A
